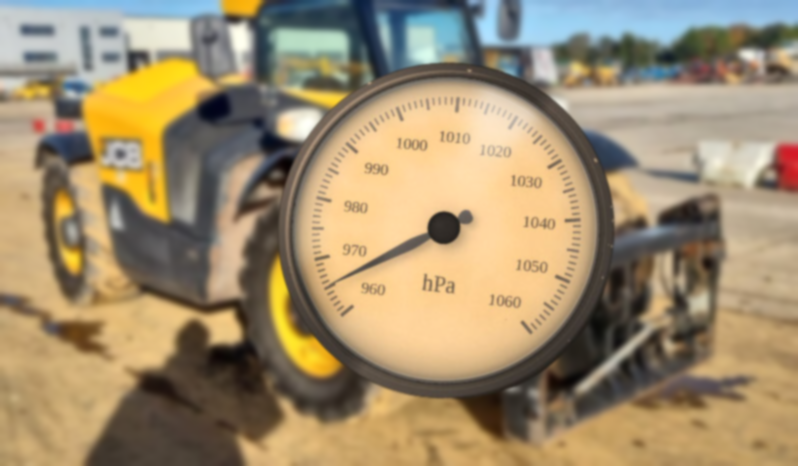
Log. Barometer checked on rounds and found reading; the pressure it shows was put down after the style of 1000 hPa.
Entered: 965 hPa
